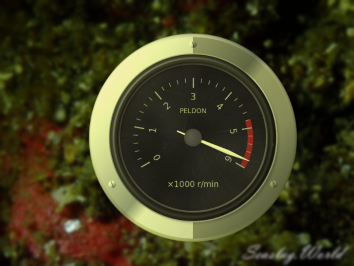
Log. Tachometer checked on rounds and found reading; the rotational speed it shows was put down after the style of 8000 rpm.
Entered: 5800 rpm
